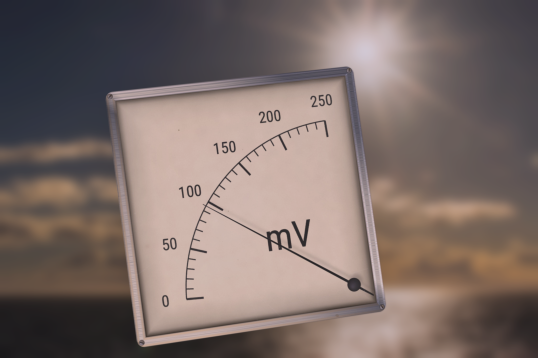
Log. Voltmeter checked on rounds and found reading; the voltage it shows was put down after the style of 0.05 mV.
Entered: 95 mV
